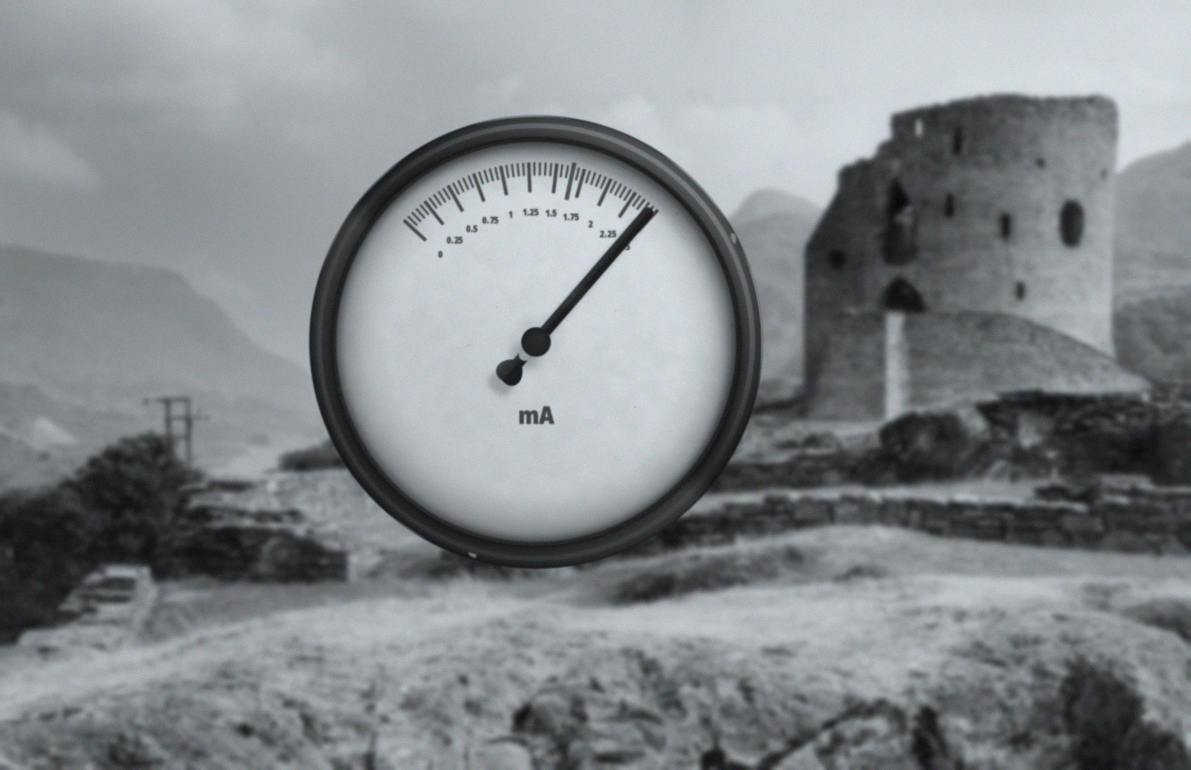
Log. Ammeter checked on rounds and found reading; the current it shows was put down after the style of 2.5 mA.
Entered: 2.45 mA
